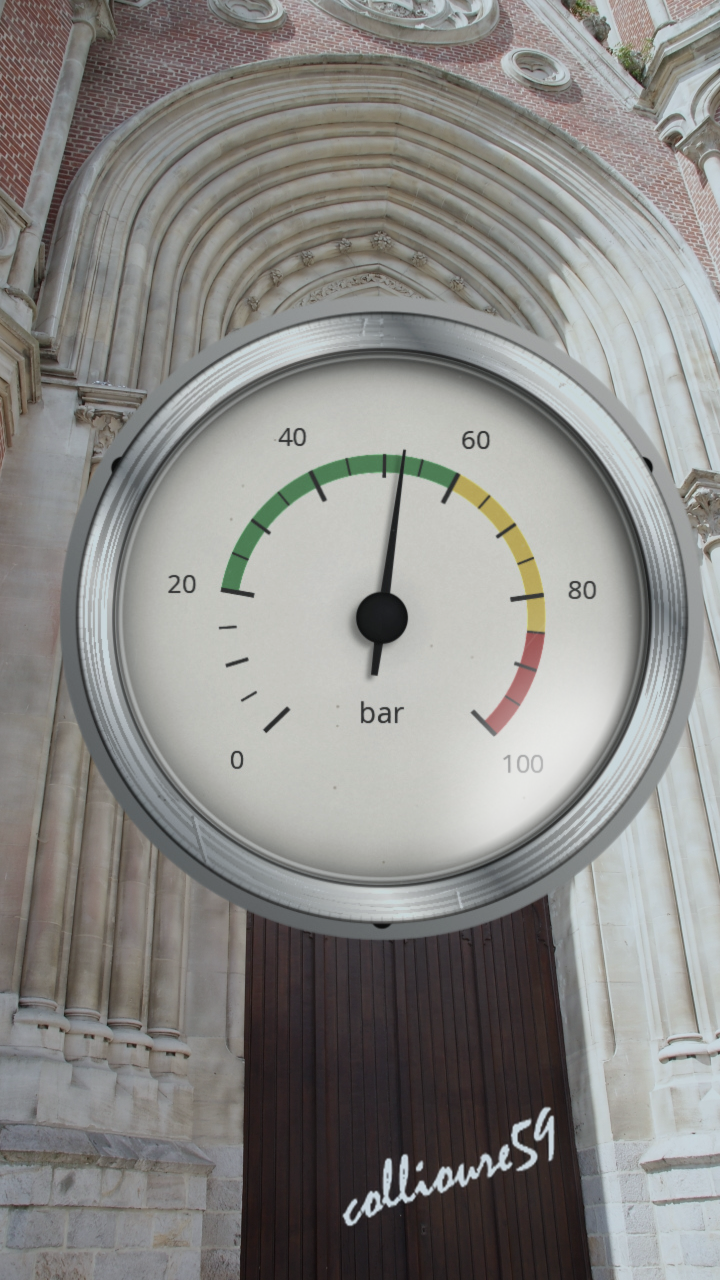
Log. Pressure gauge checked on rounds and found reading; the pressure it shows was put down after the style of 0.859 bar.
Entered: 52.5 bar
